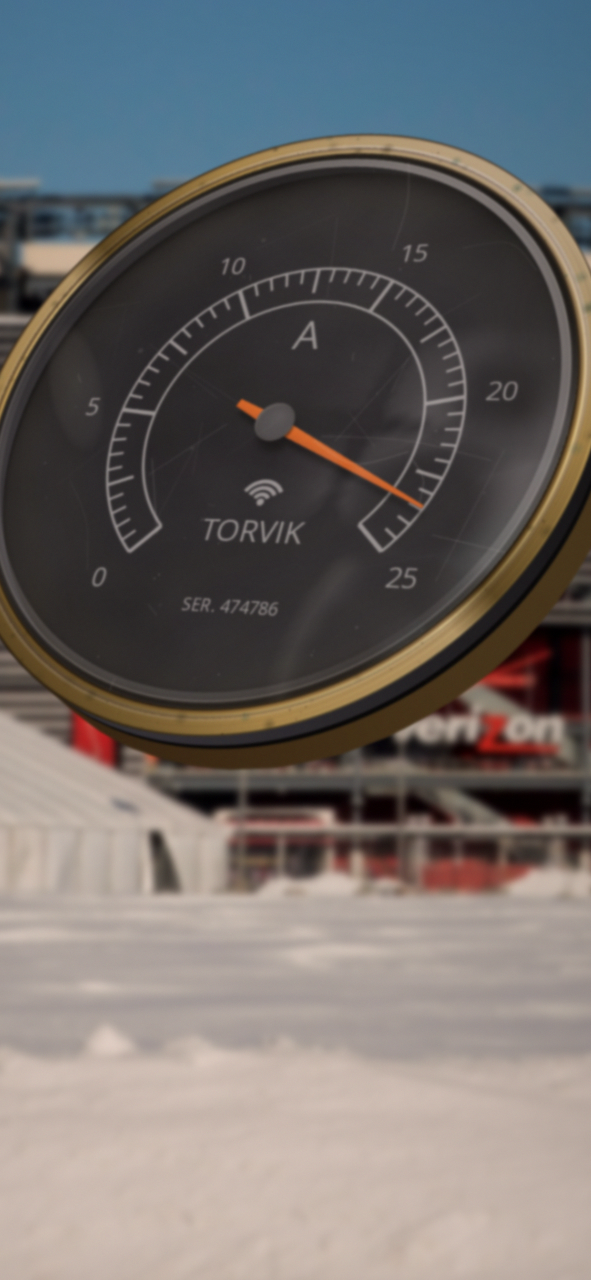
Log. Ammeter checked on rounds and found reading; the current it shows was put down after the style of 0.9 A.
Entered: 23.5 A
